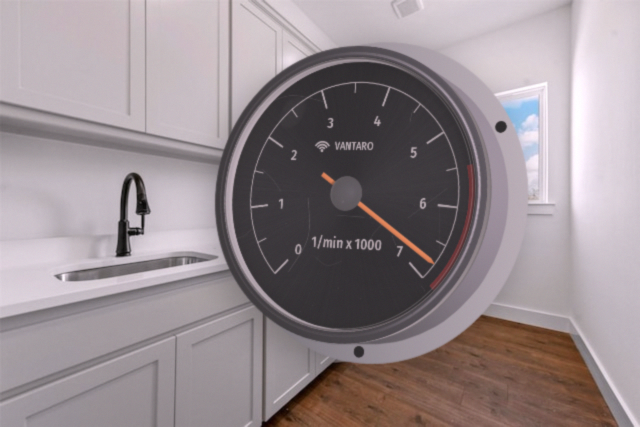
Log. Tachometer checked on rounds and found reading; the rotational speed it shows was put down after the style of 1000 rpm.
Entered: 6750 rpm
